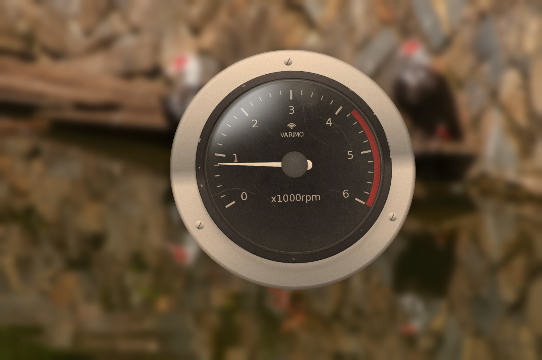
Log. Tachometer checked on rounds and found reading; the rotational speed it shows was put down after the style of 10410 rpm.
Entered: 800 rpm
